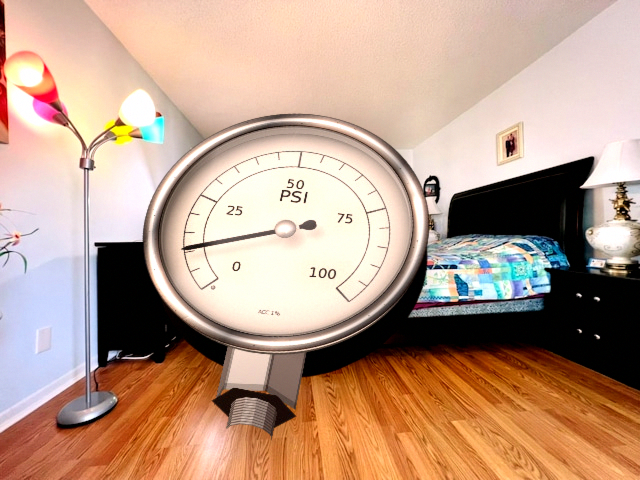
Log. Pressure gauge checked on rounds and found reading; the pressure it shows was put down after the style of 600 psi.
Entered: 10 psi
